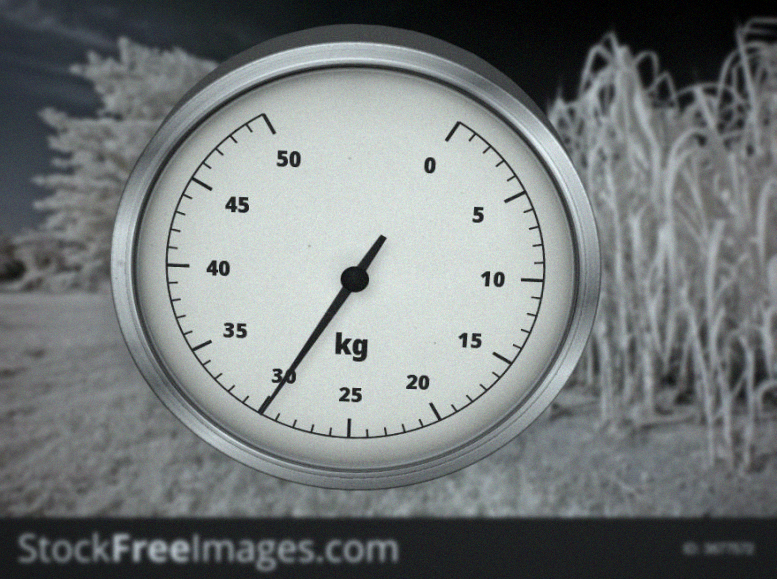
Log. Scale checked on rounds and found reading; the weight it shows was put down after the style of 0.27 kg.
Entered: 30 kg
